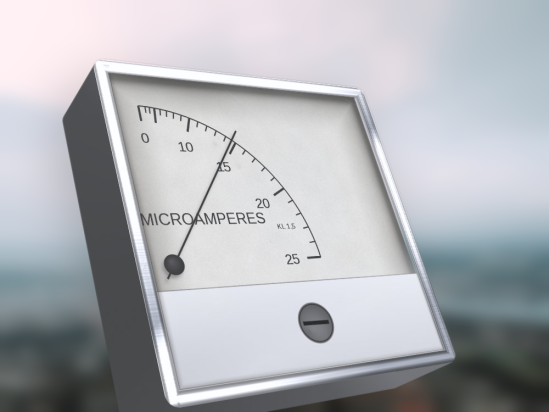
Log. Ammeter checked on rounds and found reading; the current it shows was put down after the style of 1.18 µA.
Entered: 14.5 µA
